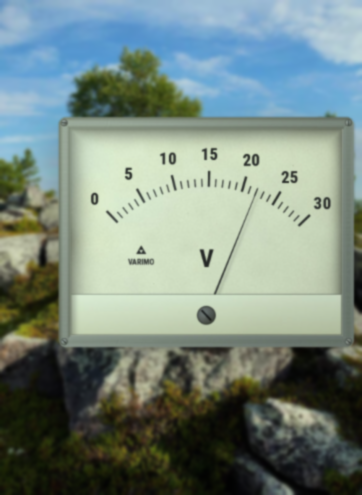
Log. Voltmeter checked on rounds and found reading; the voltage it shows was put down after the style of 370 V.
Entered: 22 V
